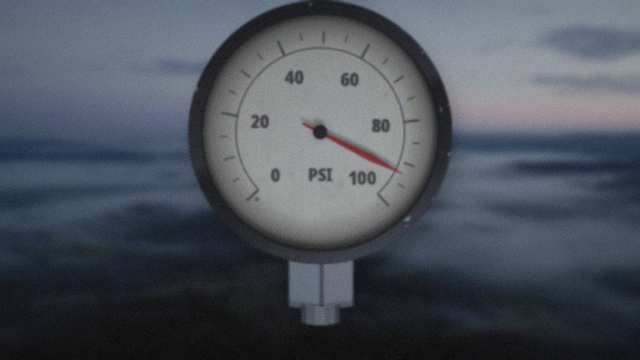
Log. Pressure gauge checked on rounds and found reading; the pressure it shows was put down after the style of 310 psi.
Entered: 92.5 psi
